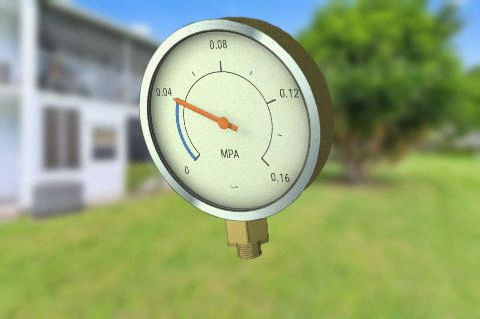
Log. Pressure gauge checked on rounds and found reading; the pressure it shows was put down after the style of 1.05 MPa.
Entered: 0.04 MPa
